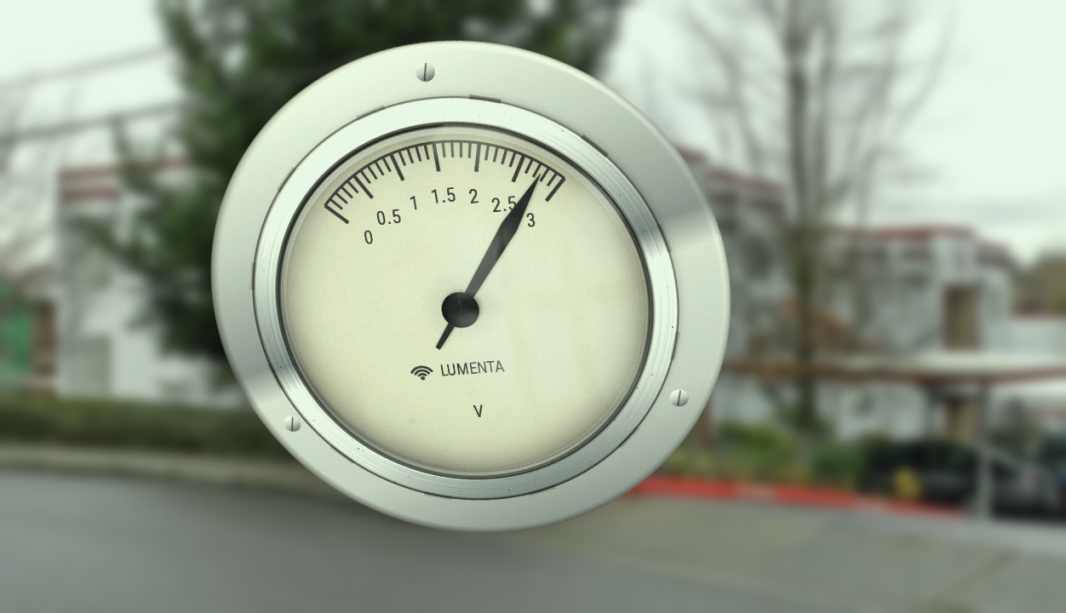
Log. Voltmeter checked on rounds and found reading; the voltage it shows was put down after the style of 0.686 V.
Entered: 2.75 V
